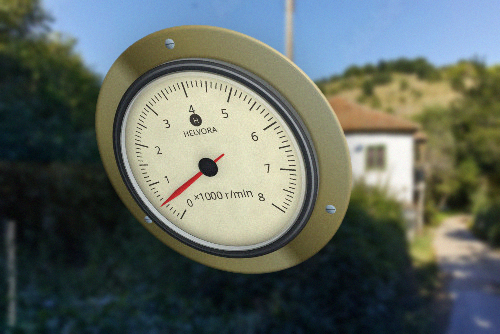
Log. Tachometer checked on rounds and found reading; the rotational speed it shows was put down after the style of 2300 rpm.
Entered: 500 rpm
